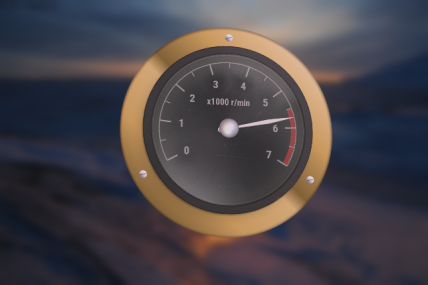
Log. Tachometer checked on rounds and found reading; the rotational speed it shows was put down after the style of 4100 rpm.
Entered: 5750 rpm
